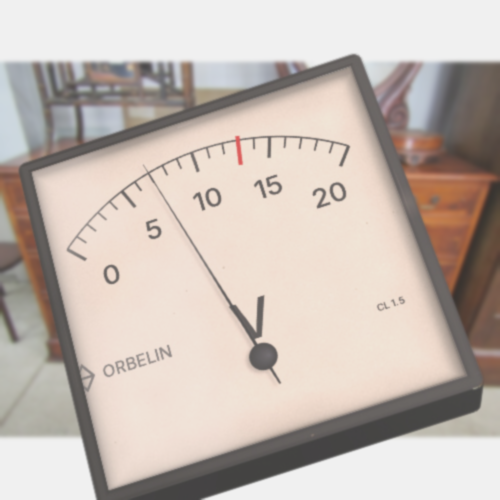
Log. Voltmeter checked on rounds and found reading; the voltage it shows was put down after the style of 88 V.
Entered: 7 V
